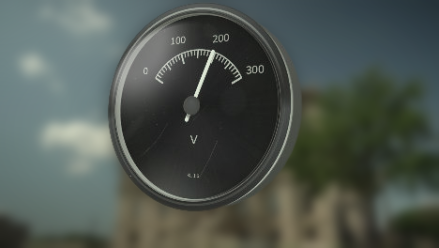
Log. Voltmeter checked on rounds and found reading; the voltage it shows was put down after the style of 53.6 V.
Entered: 200 V
